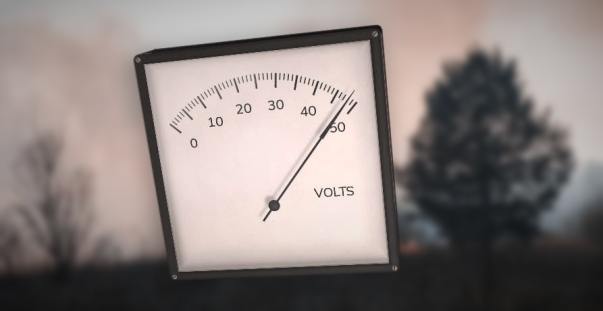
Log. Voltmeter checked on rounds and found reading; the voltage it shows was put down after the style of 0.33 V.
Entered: 48 V
